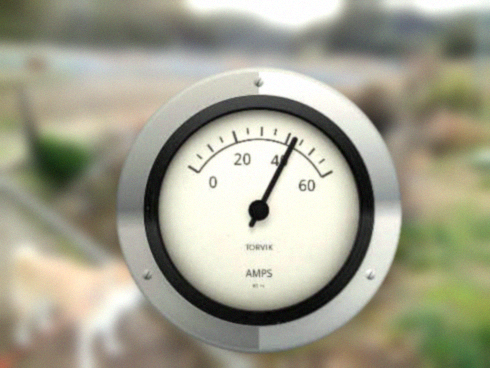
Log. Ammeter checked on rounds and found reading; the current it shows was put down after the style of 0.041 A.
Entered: 42.5 A
